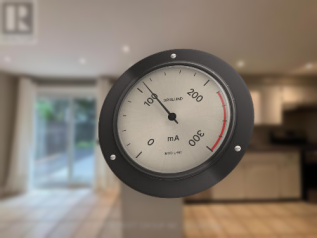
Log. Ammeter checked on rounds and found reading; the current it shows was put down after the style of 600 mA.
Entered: 110 mA
